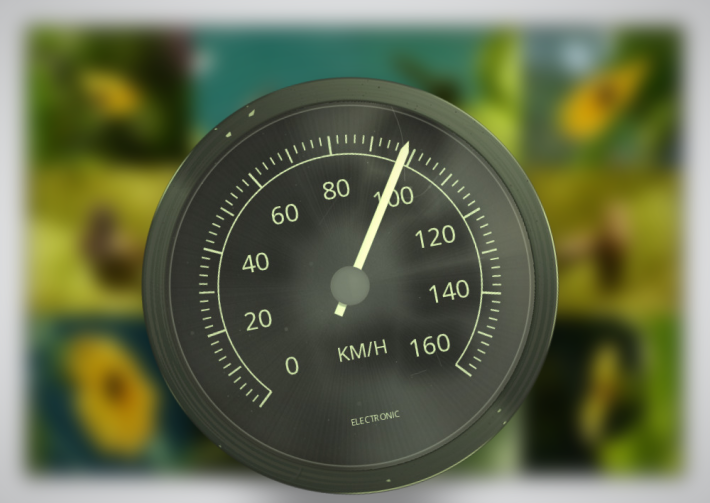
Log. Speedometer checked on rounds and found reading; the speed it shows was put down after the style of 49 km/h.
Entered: 98 km/h
